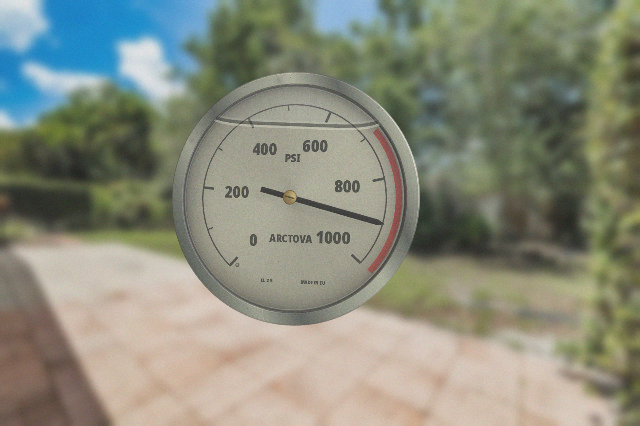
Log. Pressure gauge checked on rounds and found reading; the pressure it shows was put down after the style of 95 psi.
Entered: 900 psi
